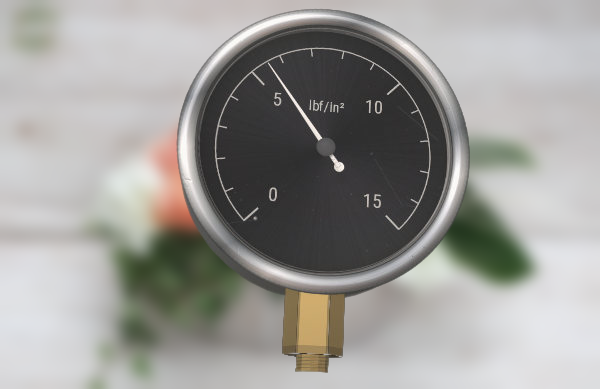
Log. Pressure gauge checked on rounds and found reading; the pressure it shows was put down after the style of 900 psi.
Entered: 5.5 psi
